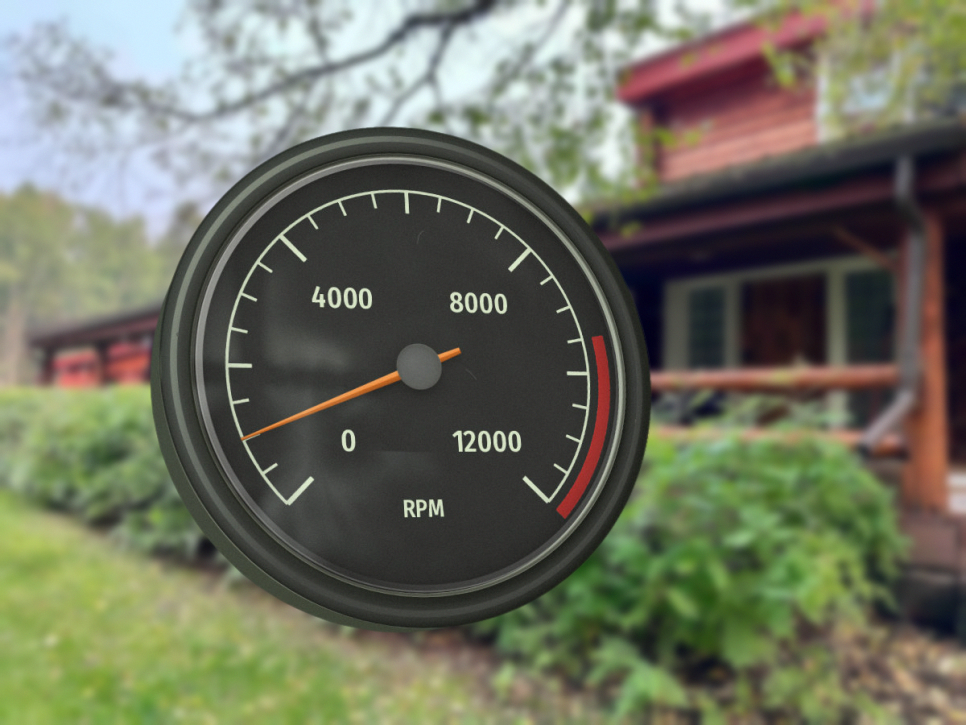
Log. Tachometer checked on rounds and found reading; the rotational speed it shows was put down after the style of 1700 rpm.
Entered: 1000 rpm
